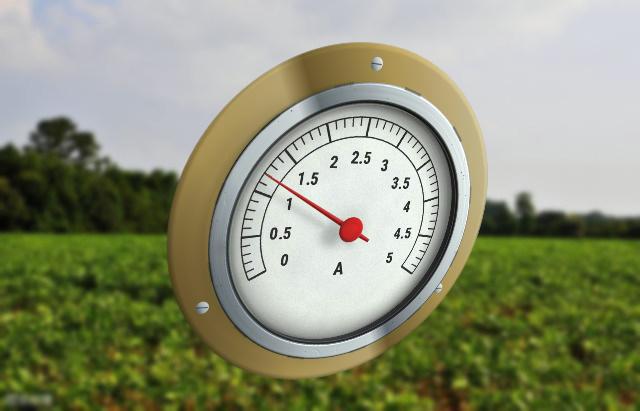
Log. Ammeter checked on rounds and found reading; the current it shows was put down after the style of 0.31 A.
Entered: 1.2 A
